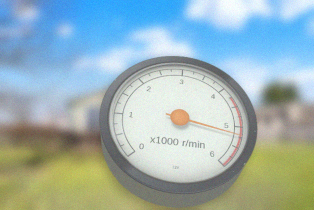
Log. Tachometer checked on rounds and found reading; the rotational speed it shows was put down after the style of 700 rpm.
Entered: 5250 rpm
